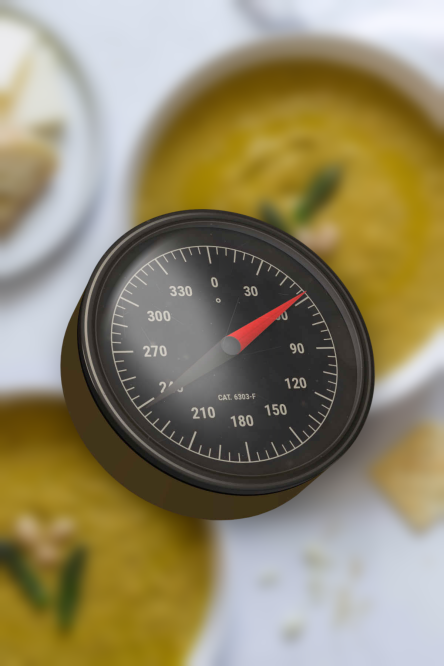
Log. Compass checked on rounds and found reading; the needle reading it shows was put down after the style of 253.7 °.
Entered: 57.5 °
